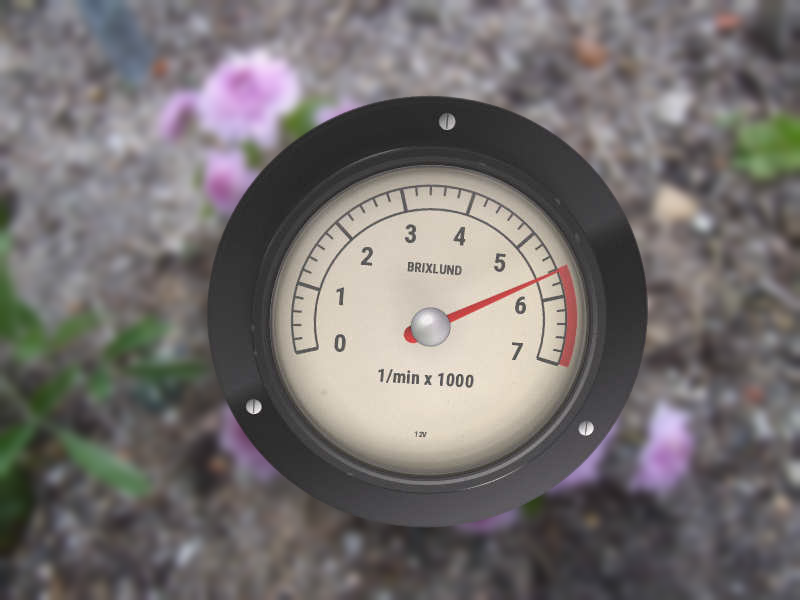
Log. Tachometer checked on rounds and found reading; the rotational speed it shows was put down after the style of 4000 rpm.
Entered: 5600 rpm
